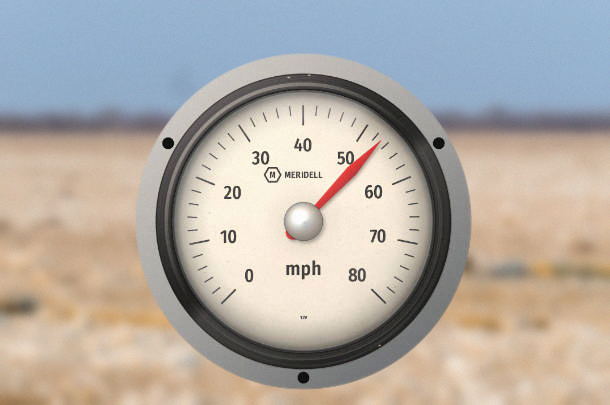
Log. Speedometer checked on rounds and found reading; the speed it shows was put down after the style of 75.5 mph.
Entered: 53 mph
